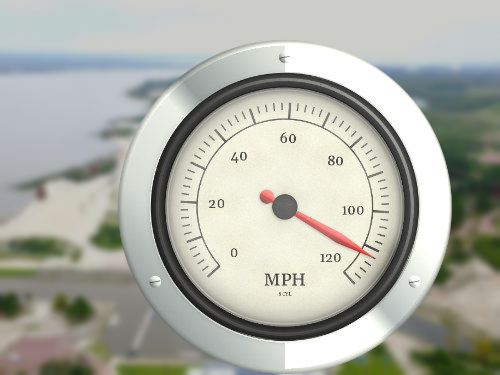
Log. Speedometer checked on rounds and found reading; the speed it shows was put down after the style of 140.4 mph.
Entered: 112 mph
